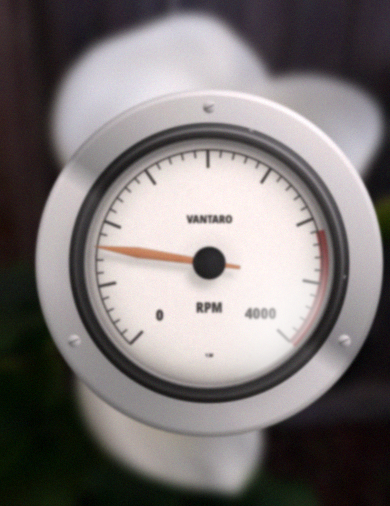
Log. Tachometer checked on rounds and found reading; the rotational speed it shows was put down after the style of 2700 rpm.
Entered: 800 rpm
